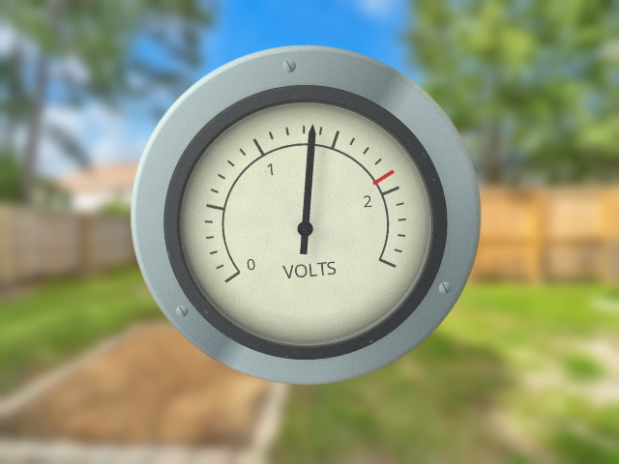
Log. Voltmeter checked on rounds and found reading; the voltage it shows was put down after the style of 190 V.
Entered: 1.35 V
